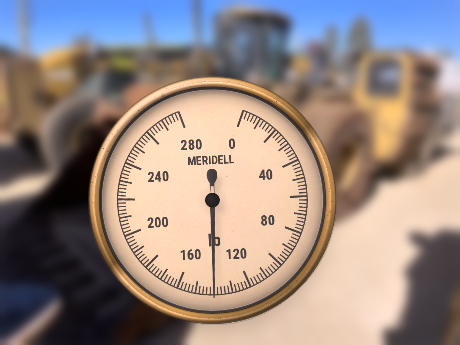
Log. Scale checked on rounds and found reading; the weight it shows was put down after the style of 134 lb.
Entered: 140 lb
